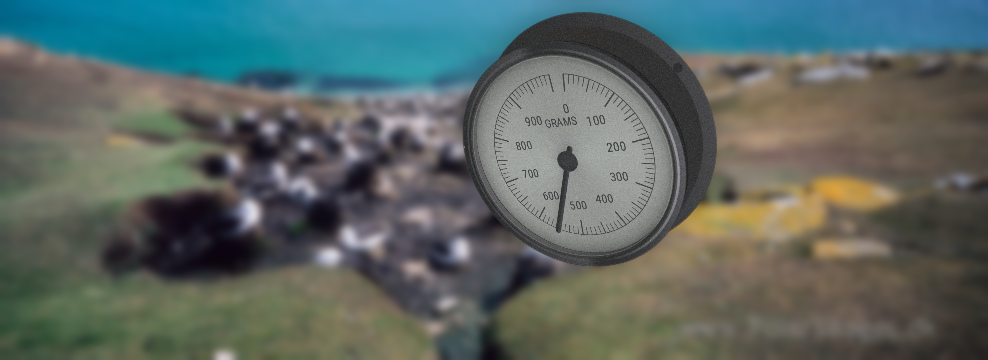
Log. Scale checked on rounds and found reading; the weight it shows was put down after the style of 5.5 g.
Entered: 550 g
